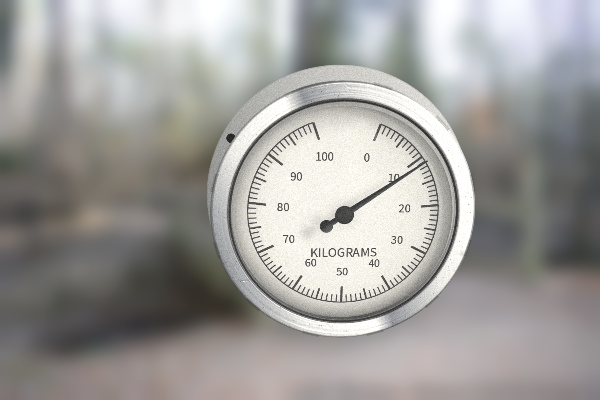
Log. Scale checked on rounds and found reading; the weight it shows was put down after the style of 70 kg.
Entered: 11 kg
